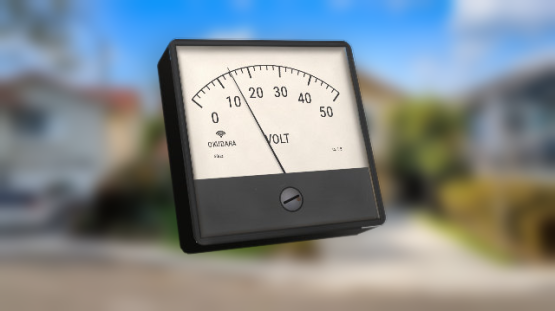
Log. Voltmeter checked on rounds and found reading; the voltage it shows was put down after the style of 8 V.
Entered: 14 V
